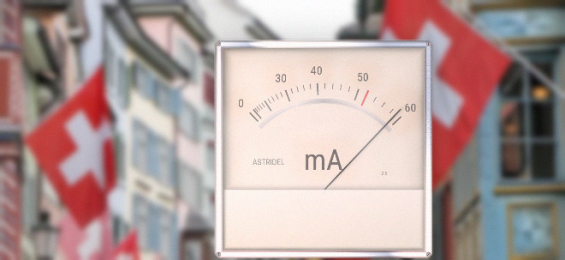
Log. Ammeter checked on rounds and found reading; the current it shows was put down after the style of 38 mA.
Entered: 59 mA
